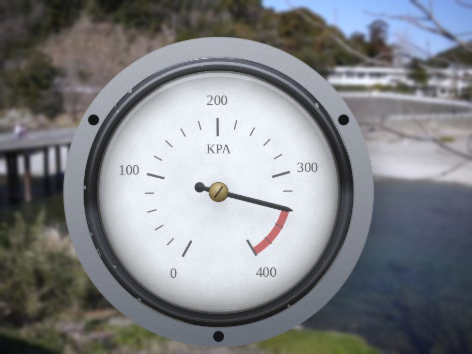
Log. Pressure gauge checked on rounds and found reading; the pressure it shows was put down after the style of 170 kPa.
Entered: 340 kPa
